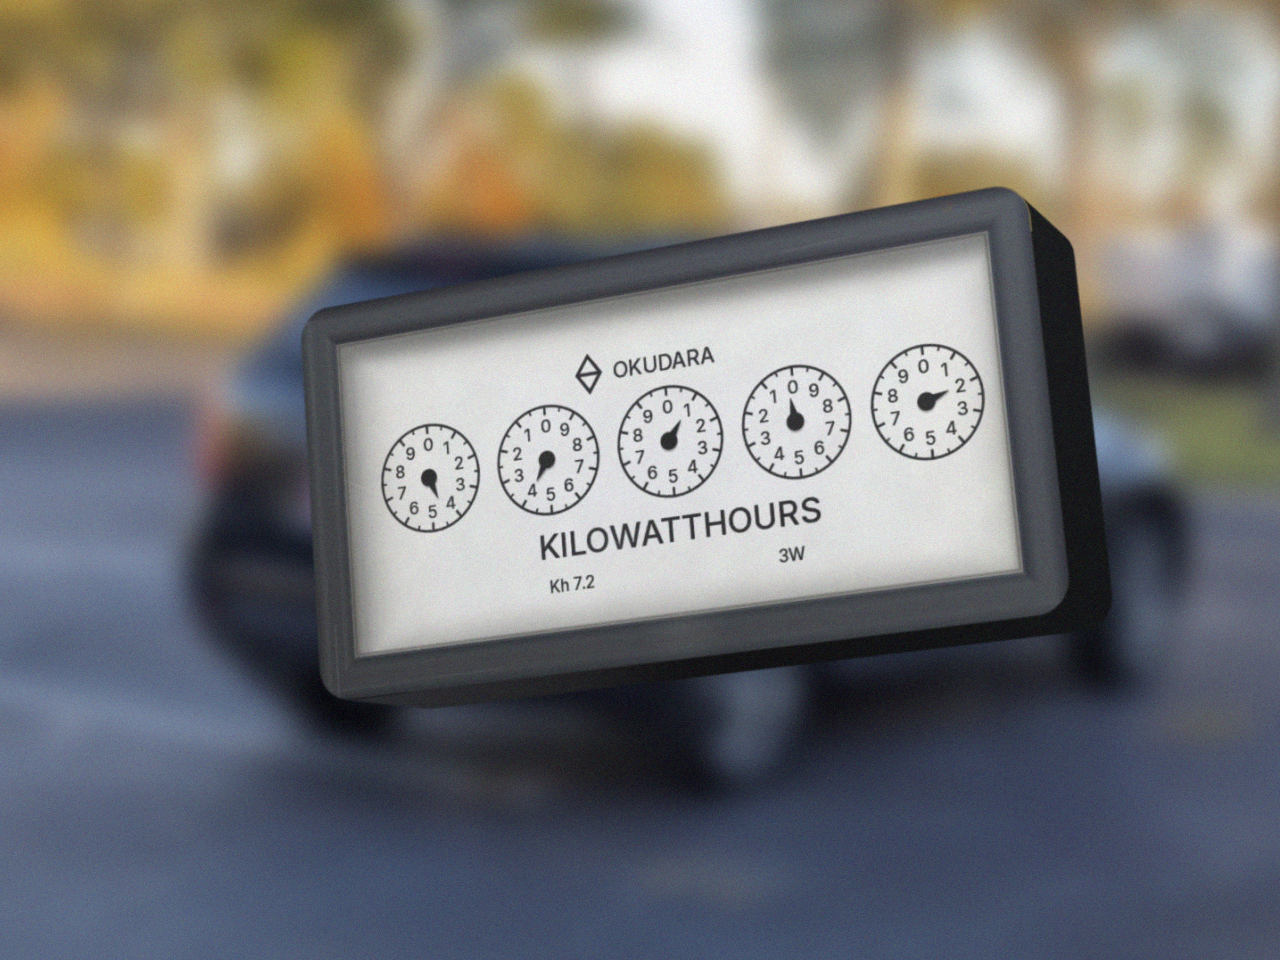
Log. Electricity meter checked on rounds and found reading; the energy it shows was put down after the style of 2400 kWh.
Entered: 44102 kWh
